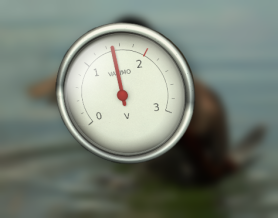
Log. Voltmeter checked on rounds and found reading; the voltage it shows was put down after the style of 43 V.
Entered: 1.5 V
